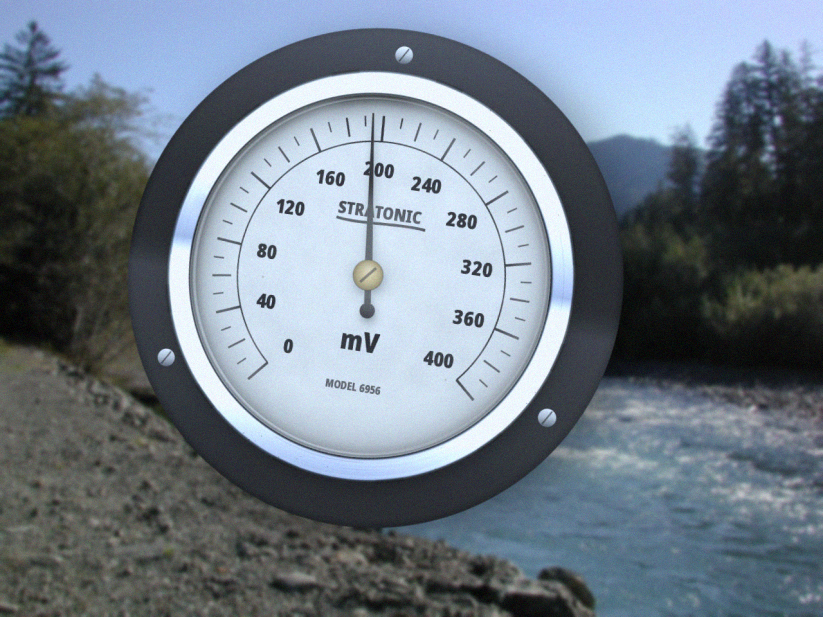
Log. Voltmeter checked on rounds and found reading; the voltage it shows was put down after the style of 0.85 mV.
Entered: 195 mV
